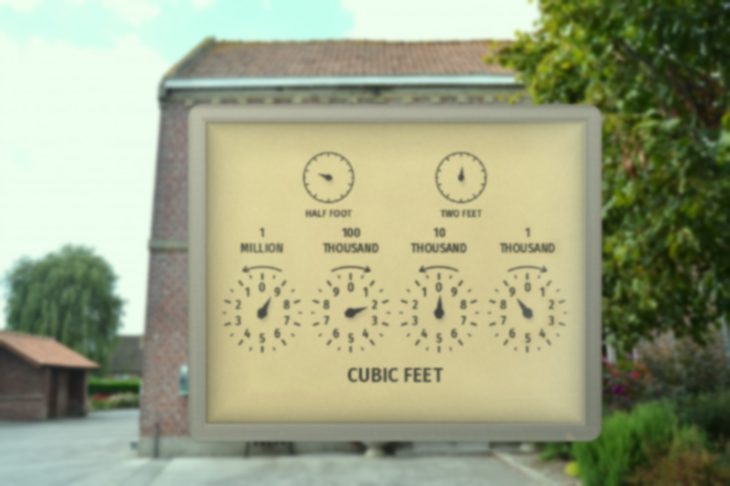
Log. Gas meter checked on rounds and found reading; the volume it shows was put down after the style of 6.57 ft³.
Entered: 919900 ft³
